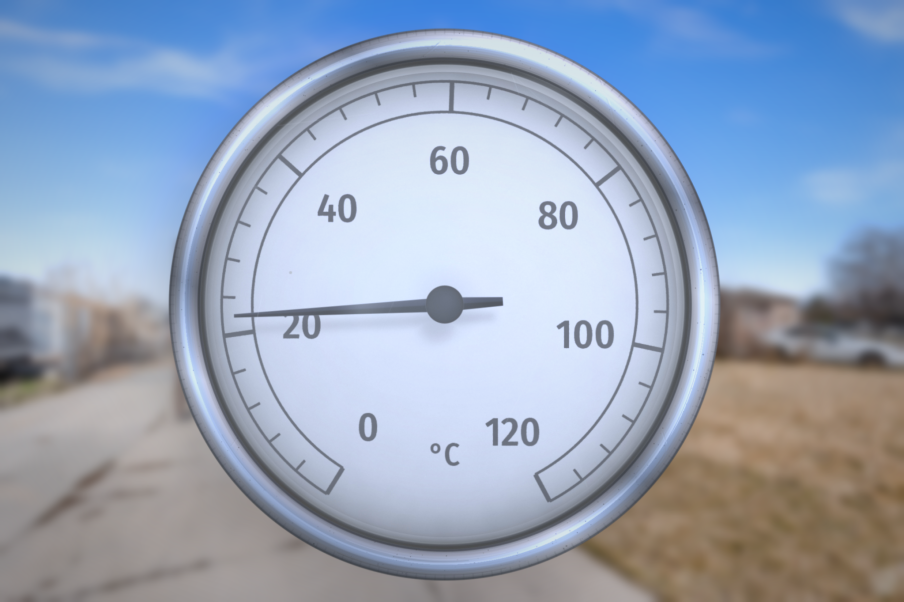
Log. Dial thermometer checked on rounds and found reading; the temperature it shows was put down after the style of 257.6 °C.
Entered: 22 °C
